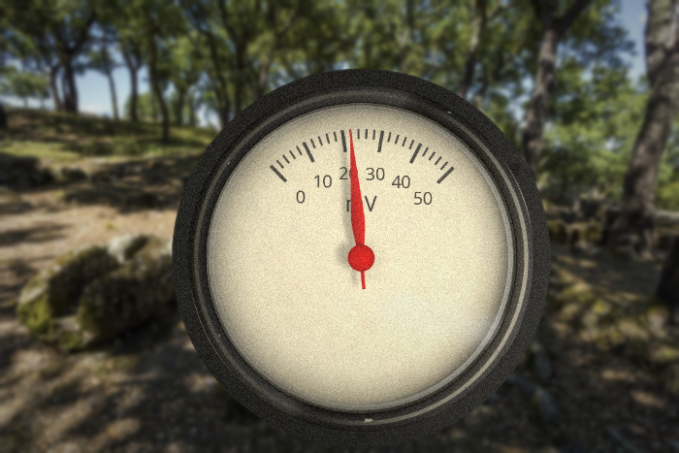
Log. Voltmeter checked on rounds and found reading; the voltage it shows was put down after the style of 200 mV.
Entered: 22 mV
